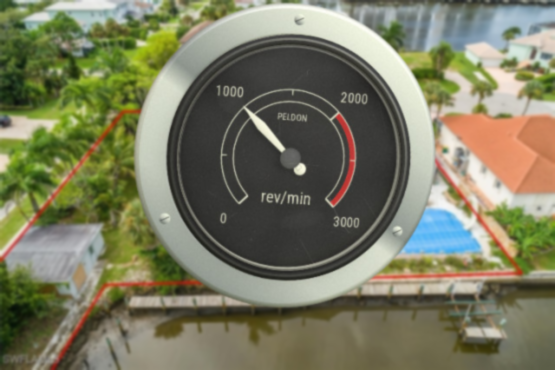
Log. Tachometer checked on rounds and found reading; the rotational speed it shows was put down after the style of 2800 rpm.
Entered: 1000 rpm
